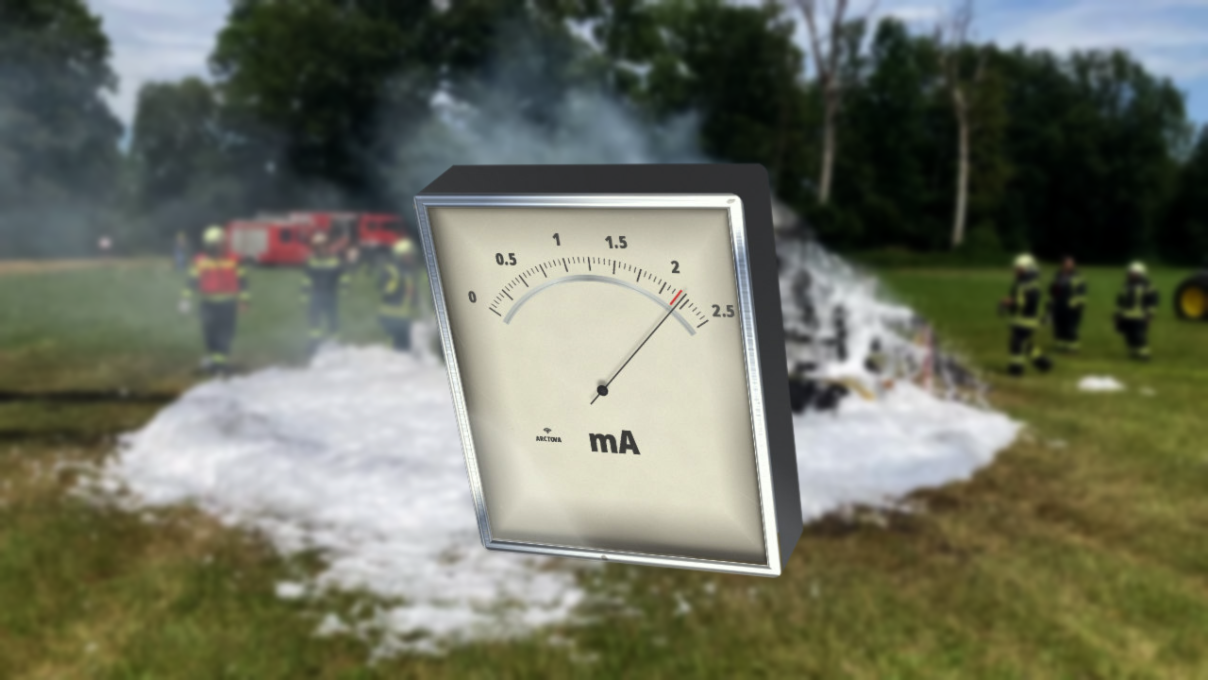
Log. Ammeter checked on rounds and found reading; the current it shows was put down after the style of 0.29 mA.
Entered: 2.2 mA
